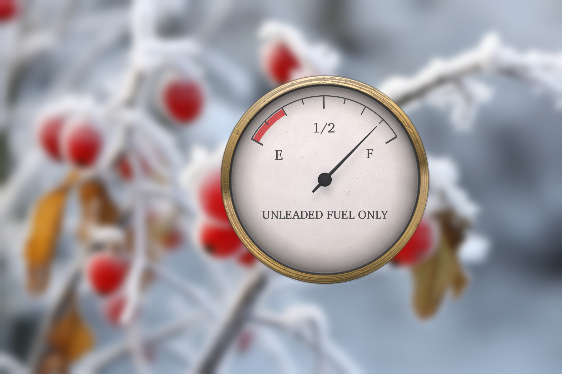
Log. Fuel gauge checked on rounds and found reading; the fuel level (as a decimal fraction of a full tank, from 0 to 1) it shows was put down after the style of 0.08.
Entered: 0.875
